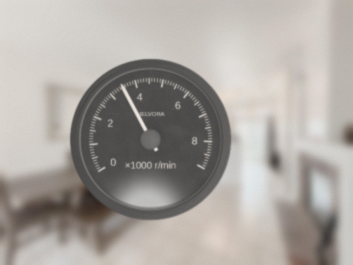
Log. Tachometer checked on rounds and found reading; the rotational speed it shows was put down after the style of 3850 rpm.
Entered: 3500 rpm
